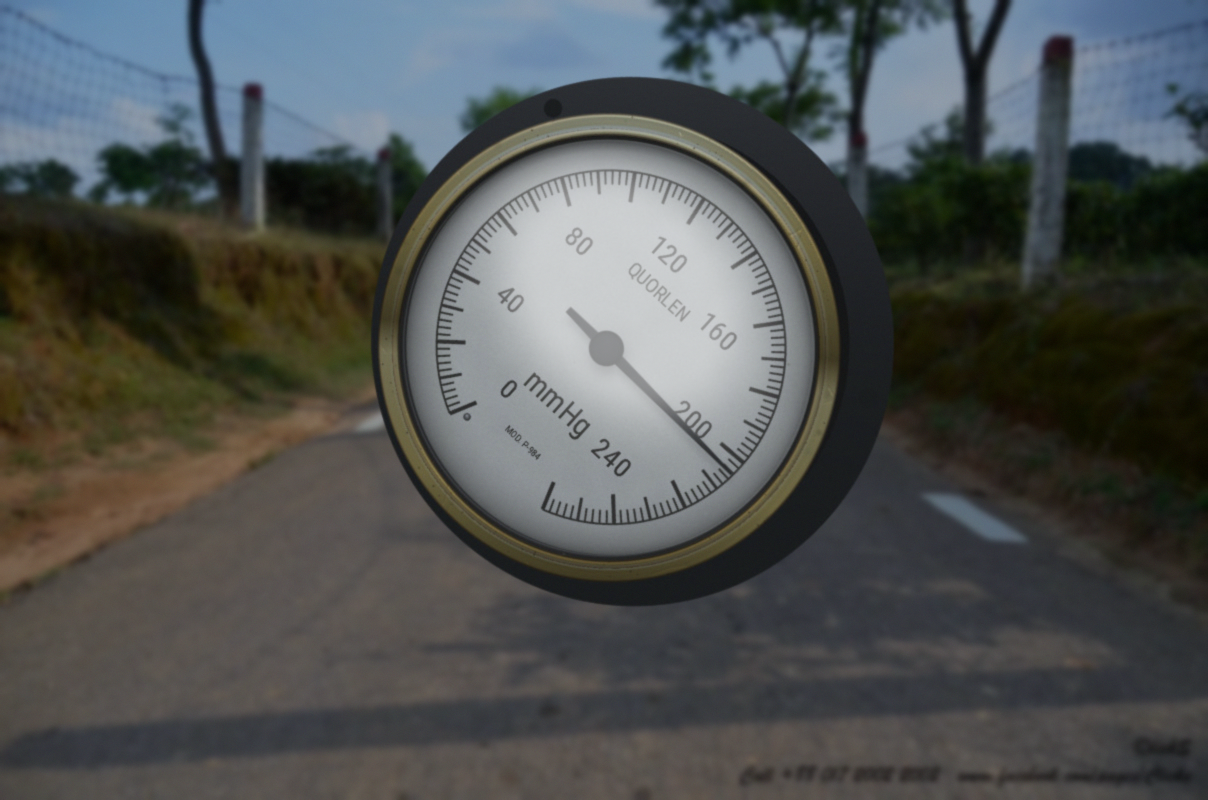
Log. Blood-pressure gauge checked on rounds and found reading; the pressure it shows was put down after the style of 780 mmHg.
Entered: 204 mmHg
